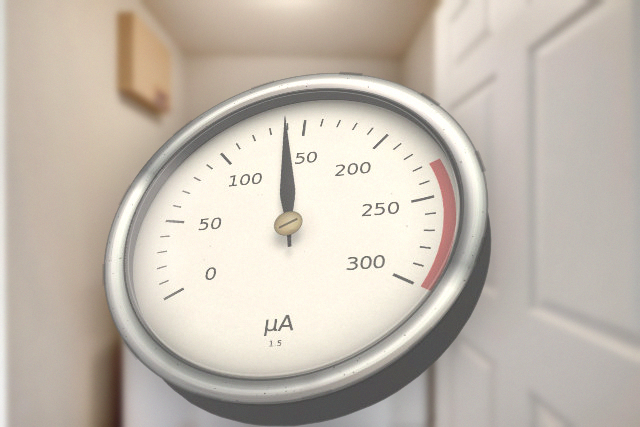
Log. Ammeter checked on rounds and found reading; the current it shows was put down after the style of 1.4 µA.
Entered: 140 µA
